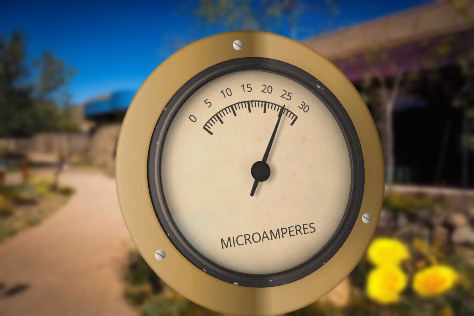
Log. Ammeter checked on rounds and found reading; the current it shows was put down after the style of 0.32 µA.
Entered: 25 µA
